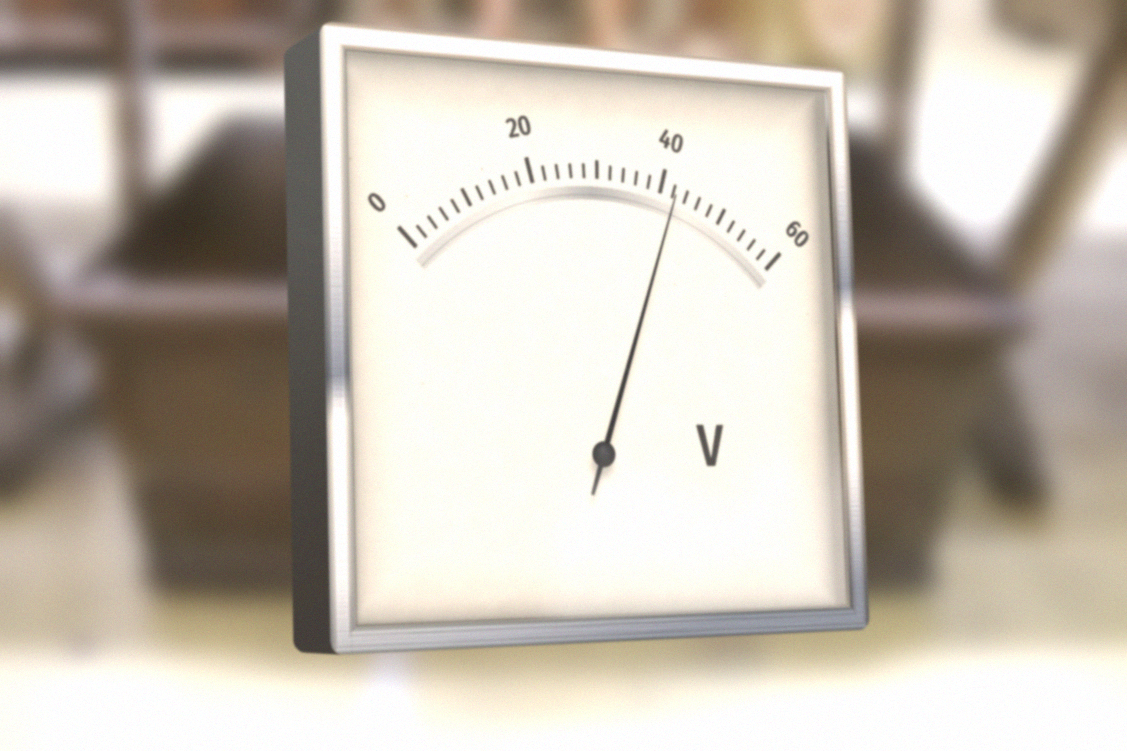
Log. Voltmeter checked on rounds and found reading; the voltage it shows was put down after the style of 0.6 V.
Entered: 42 V
